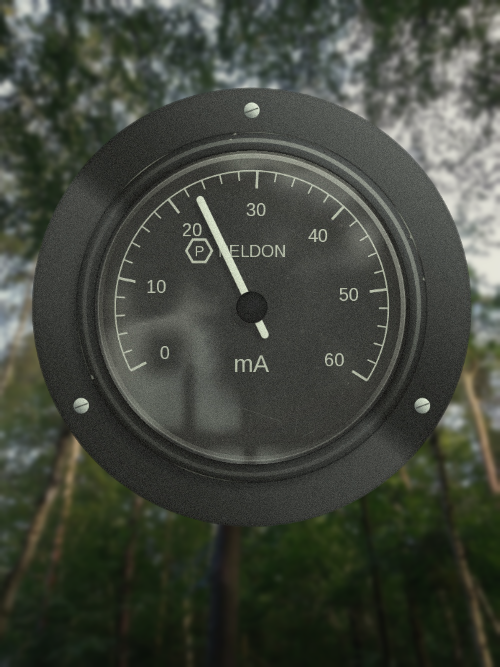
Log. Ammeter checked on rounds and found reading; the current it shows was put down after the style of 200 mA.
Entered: 23 mA
